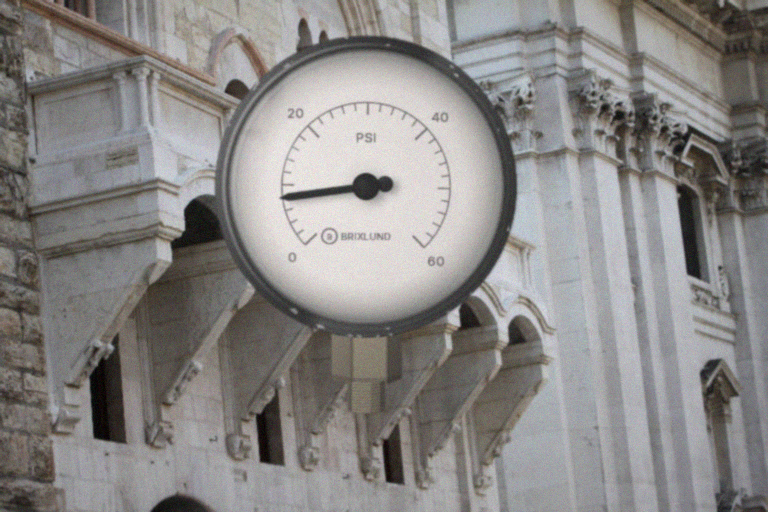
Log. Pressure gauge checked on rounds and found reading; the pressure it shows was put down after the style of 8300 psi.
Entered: 8 psi
